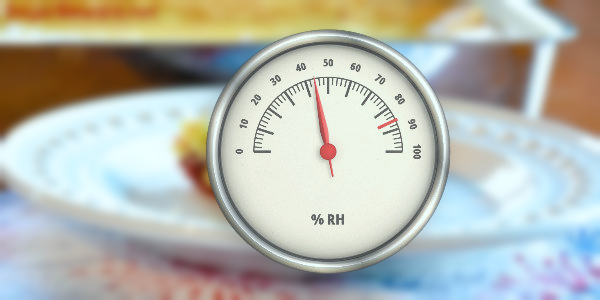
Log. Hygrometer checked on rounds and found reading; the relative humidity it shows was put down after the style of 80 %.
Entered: 44 %
